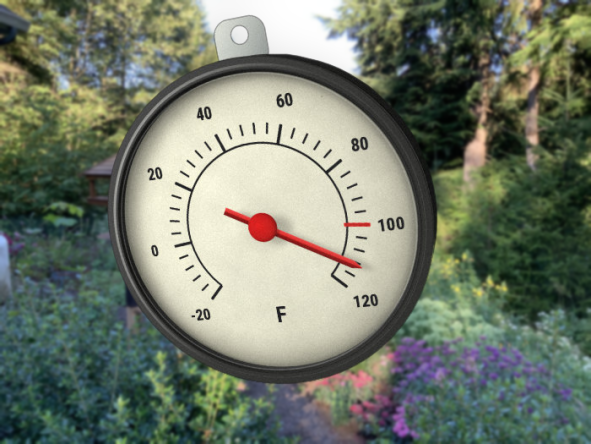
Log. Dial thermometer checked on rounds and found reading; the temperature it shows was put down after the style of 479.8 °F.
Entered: 112 °F
